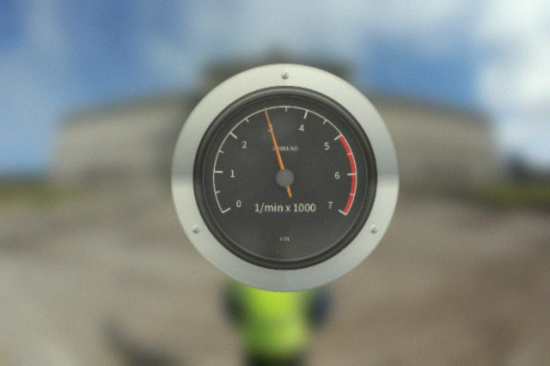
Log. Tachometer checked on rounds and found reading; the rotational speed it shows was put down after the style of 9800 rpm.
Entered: 3000 rpm
